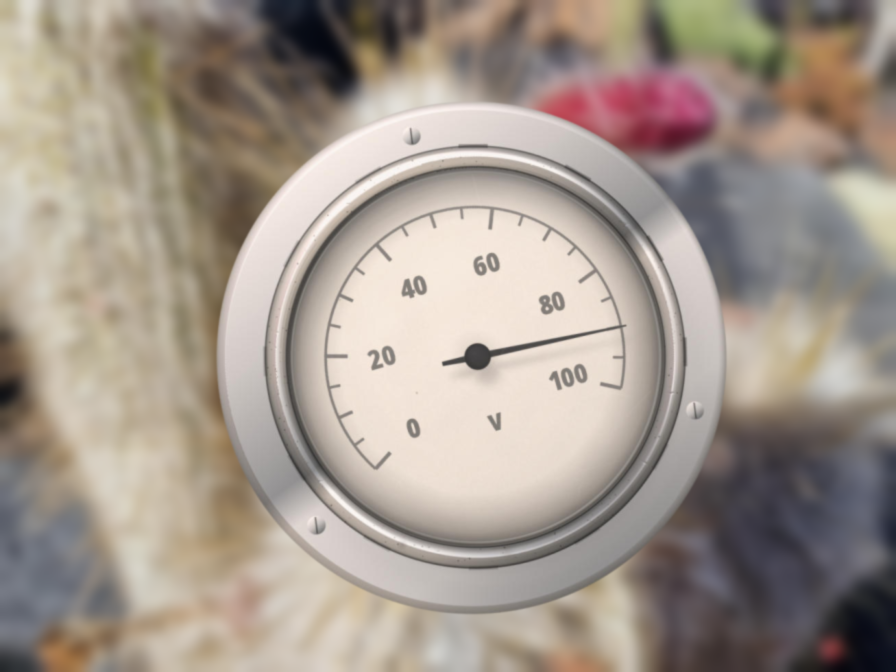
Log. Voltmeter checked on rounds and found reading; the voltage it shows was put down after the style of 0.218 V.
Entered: 90 V
